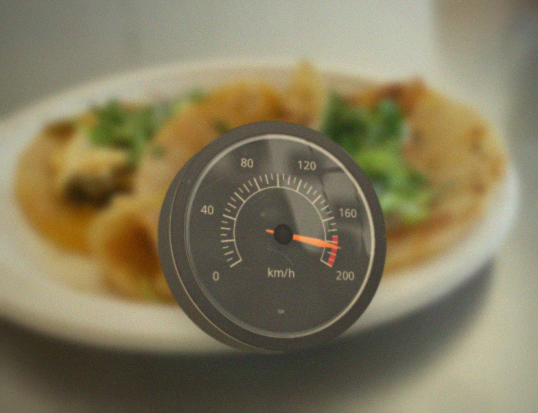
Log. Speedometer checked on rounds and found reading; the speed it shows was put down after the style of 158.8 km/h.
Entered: 185 km/h
